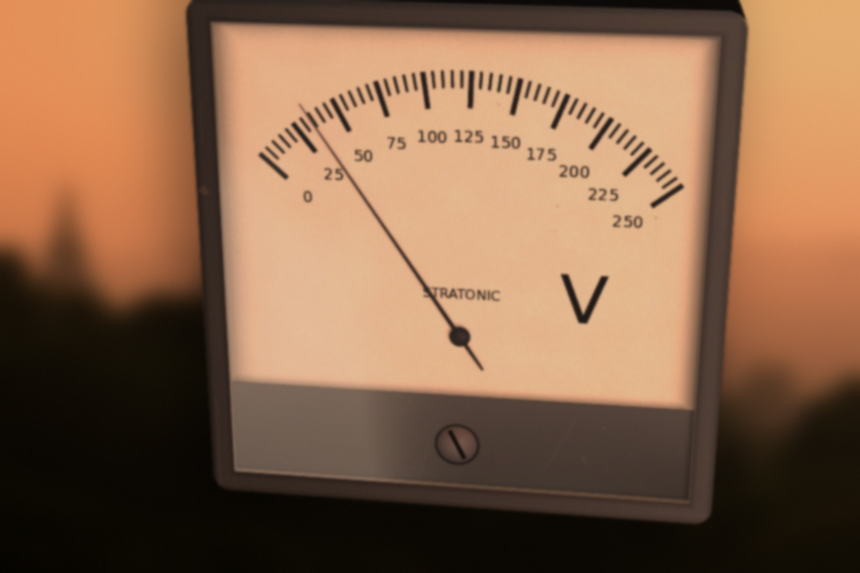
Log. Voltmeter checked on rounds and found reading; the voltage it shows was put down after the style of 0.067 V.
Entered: 35 V
